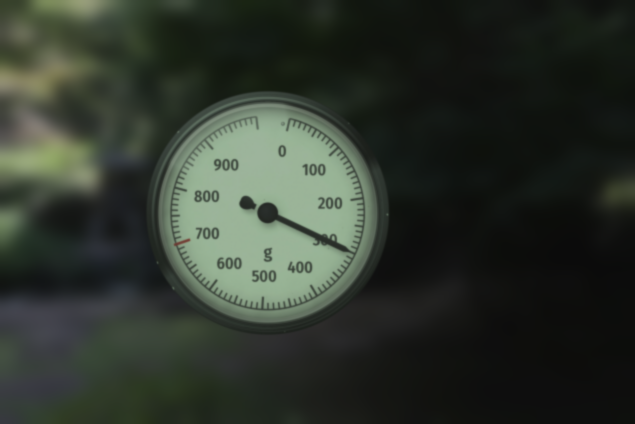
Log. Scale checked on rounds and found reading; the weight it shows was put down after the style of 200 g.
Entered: 300 g
